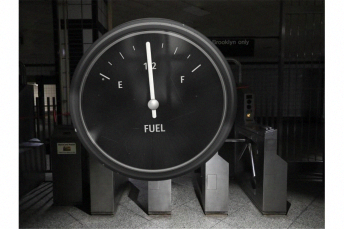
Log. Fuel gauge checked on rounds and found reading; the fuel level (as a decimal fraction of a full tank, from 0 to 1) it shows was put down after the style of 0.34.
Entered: 0.5
